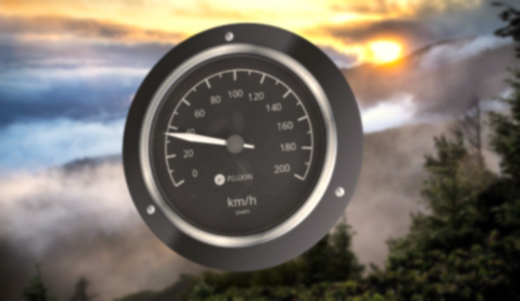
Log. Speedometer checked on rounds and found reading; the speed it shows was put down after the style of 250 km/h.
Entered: 35 km/h
